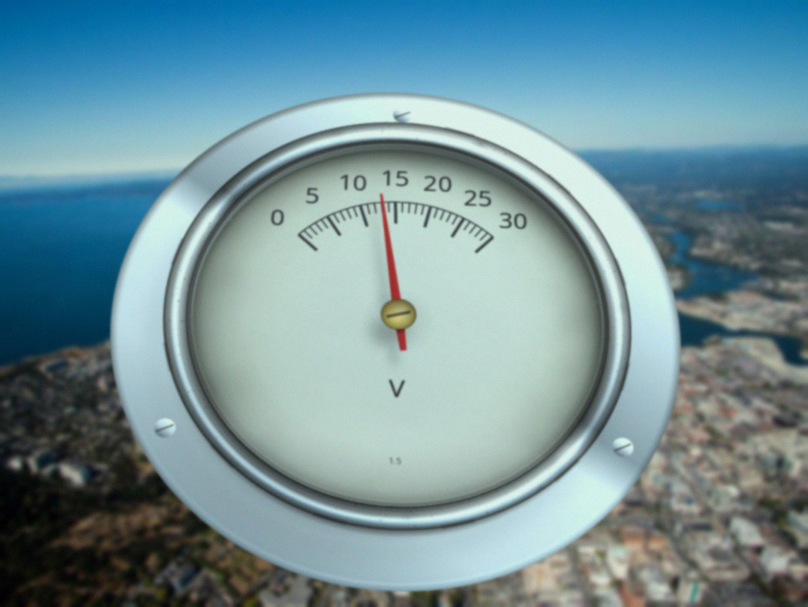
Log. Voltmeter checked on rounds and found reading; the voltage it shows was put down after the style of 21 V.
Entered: 13 V
